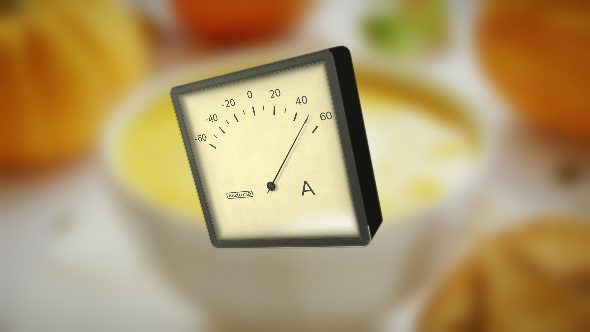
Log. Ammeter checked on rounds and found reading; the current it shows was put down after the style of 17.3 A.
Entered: 50 A
